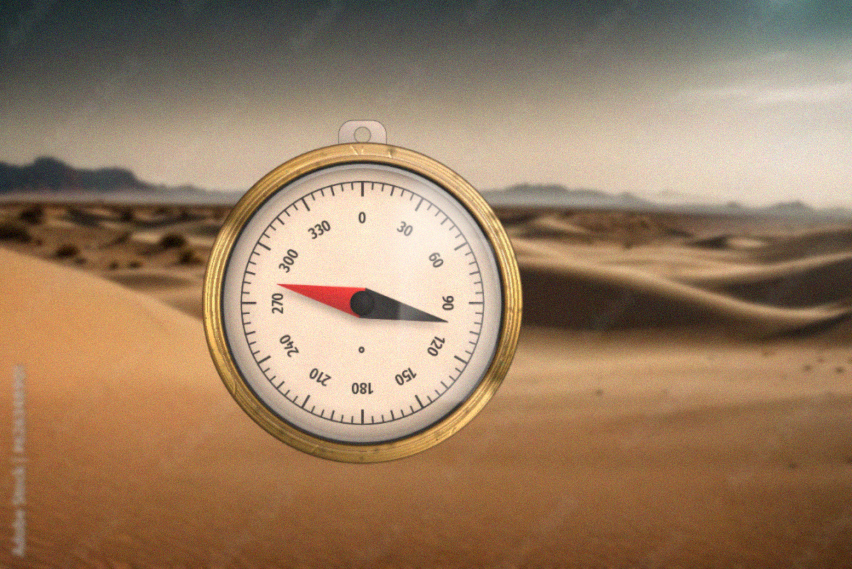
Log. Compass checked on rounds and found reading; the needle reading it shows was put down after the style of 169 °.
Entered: 282.5 °
